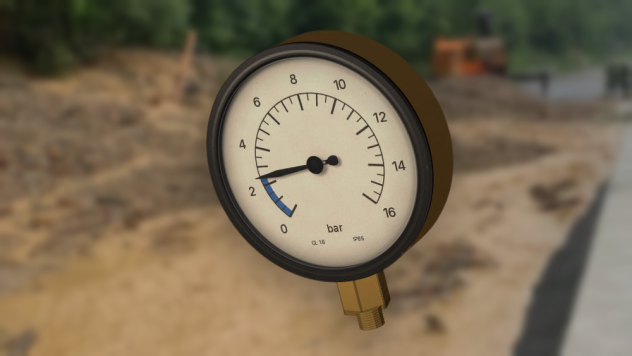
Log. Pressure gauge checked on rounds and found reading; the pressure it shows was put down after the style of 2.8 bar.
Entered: 2.5 bar
